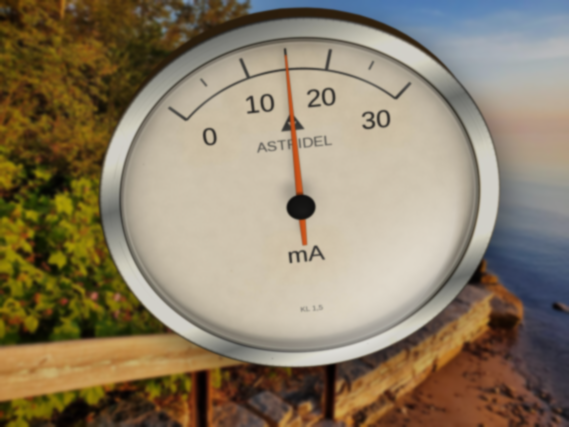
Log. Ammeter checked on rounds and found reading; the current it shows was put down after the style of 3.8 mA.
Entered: 15 mA
